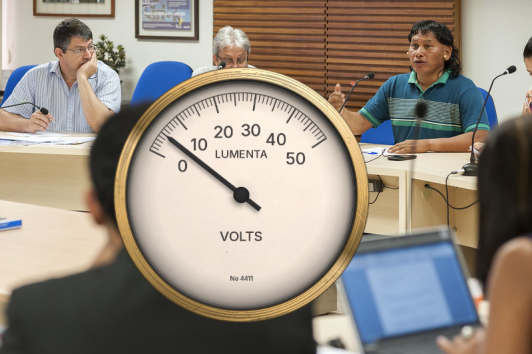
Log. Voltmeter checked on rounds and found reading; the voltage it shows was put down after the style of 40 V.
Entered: 5 V
